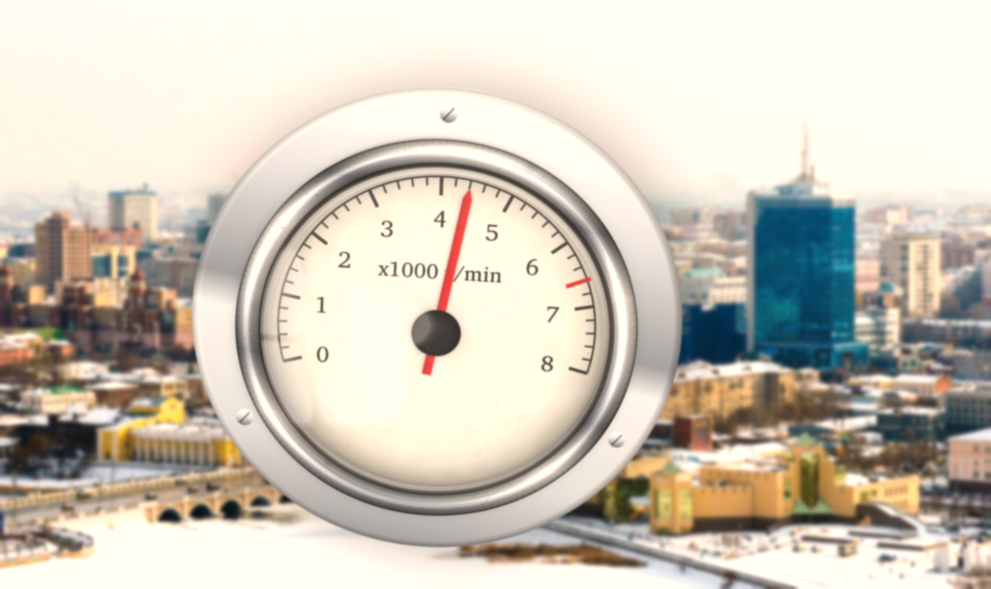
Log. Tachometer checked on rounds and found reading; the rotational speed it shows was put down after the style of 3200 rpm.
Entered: 4400 rpm
